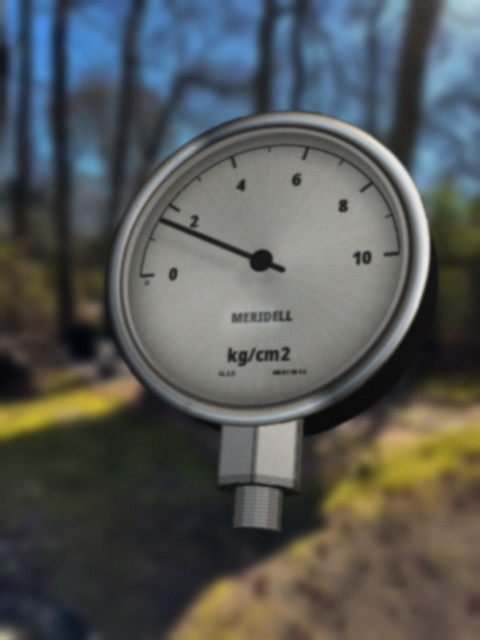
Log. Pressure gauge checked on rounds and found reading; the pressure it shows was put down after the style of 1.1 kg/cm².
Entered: 1.5 kg/cm²
